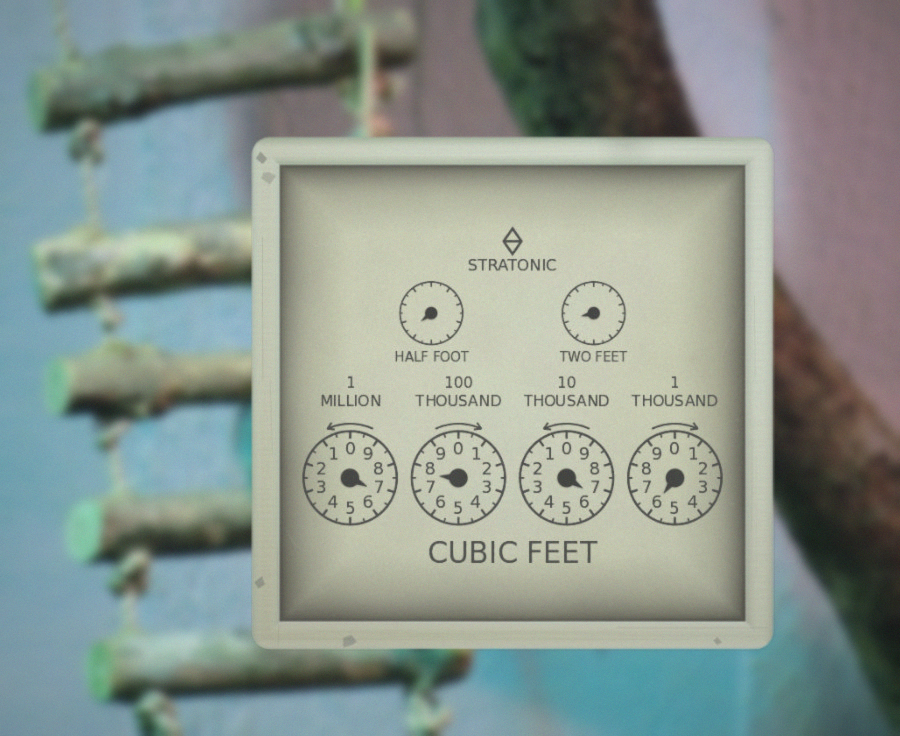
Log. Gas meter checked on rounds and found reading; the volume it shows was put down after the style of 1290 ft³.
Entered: 676600 ft³
